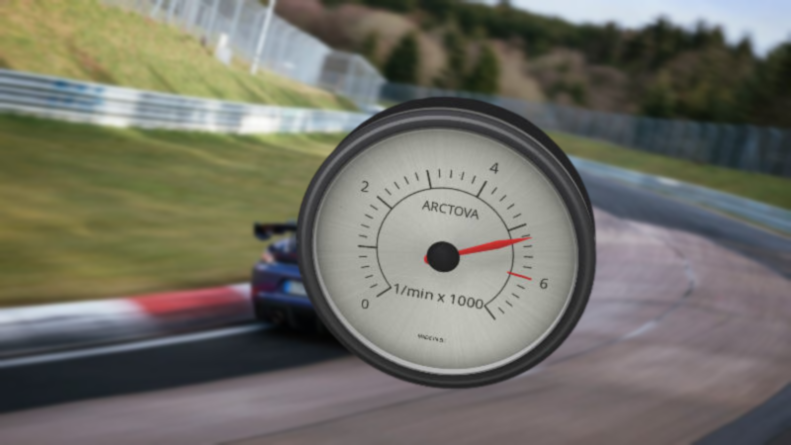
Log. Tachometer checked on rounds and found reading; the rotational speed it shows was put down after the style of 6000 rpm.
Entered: 5200 rpm
